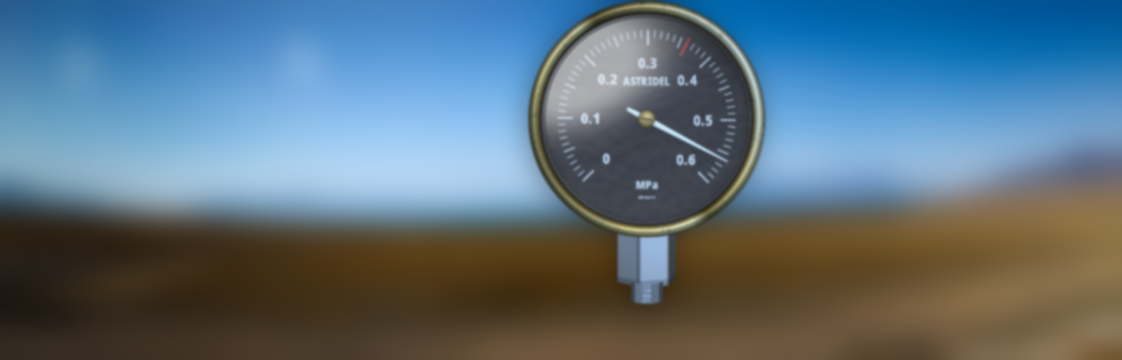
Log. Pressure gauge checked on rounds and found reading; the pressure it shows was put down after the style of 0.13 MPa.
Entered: 0.56 MPa
